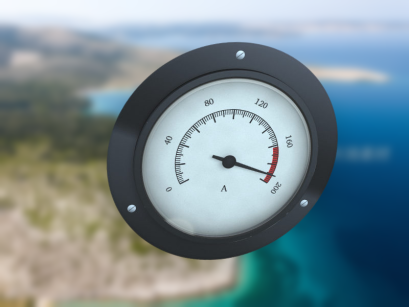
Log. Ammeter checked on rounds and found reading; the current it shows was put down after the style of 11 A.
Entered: 190 A
